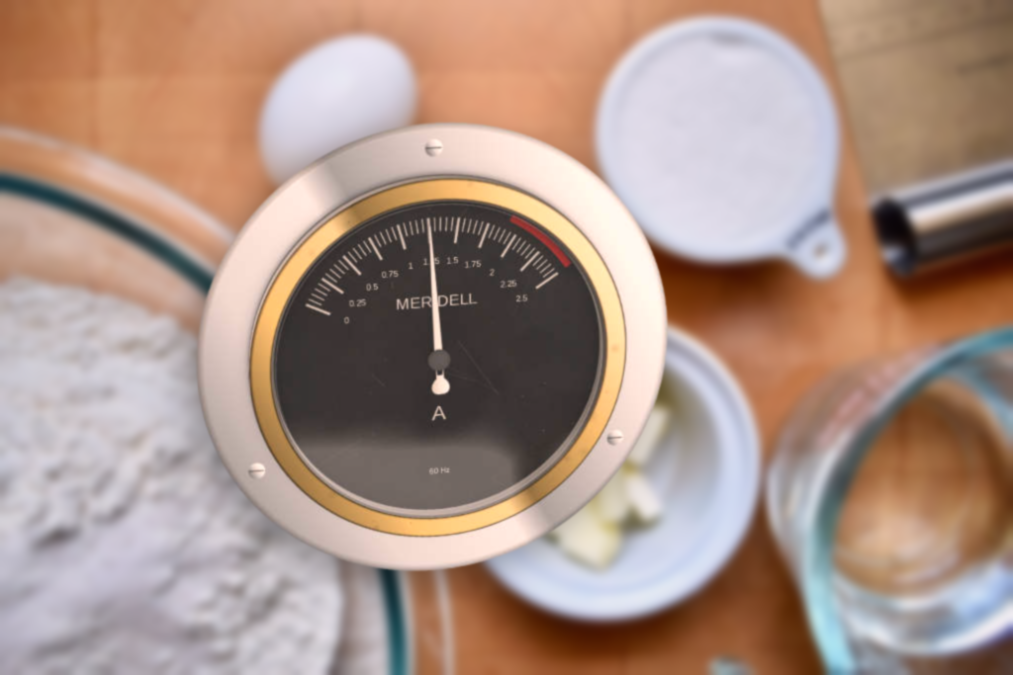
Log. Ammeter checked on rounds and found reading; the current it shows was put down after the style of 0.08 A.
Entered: 1.25 A
